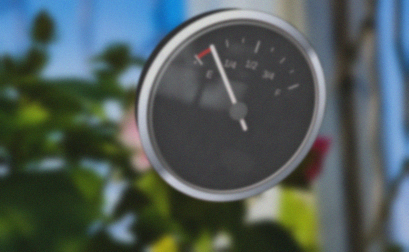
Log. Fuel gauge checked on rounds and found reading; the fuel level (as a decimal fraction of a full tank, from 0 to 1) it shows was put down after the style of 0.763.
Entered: 0.125
